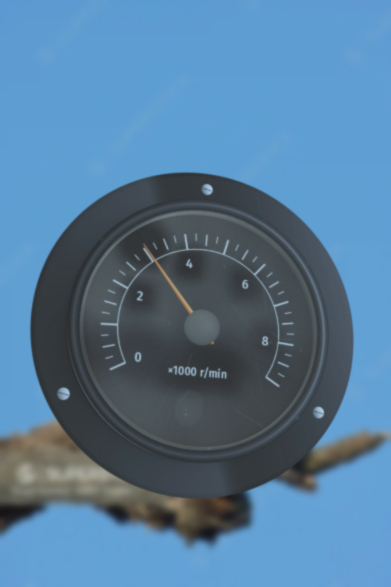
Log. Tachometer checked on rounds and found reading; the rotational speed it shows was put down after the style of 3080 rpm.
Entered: 3000 rpm
